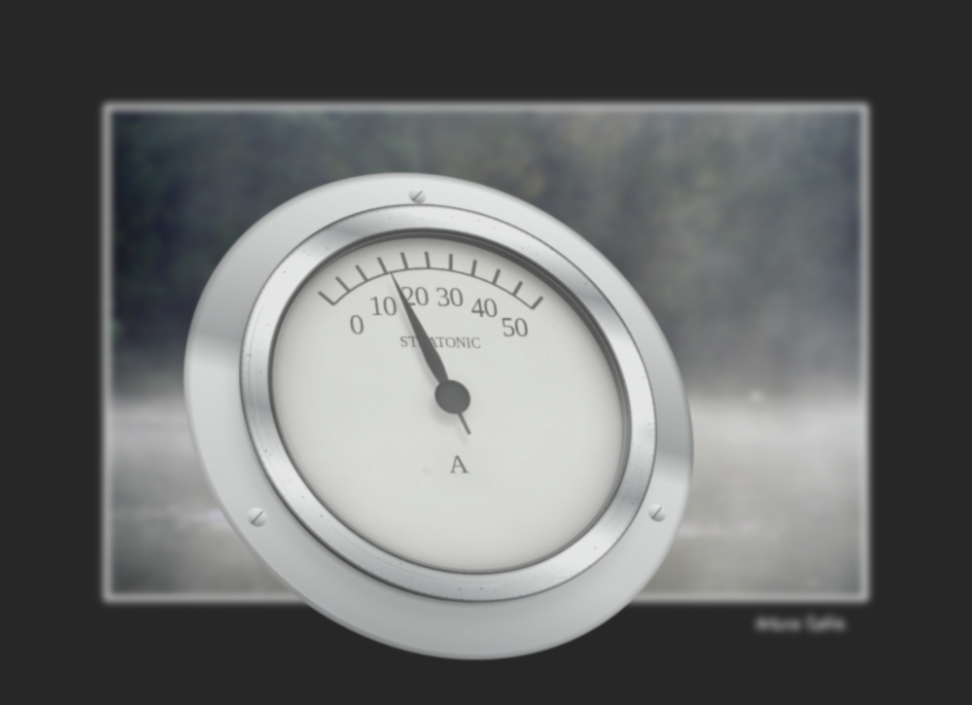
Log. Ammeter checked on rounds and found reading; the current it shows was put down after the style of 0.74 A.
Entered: 15 A
